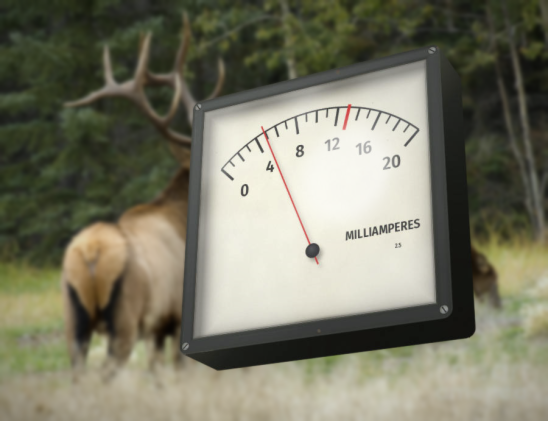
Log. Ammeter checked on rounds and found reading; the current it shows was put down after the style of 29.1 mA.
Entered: 5 mA
